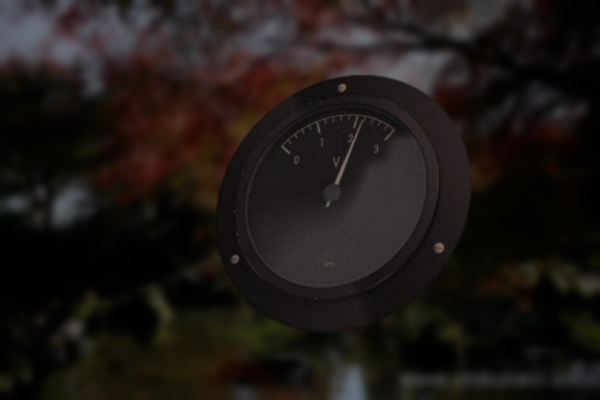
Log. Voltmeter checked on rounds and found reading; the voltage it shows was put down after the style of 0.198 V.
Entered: 2.2 V
